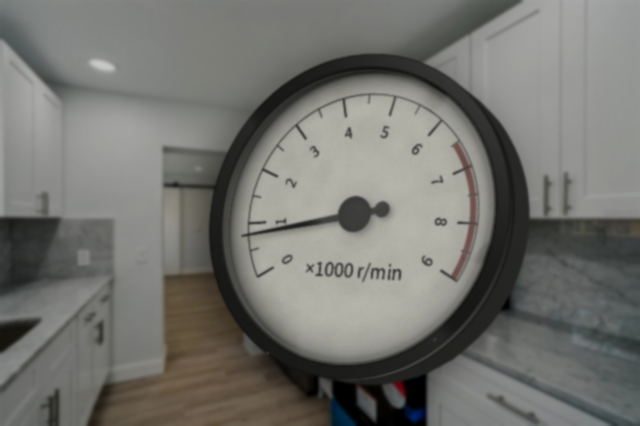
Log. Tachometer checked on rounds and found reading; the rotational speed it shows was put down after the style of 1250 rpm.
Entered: 750 rpm
